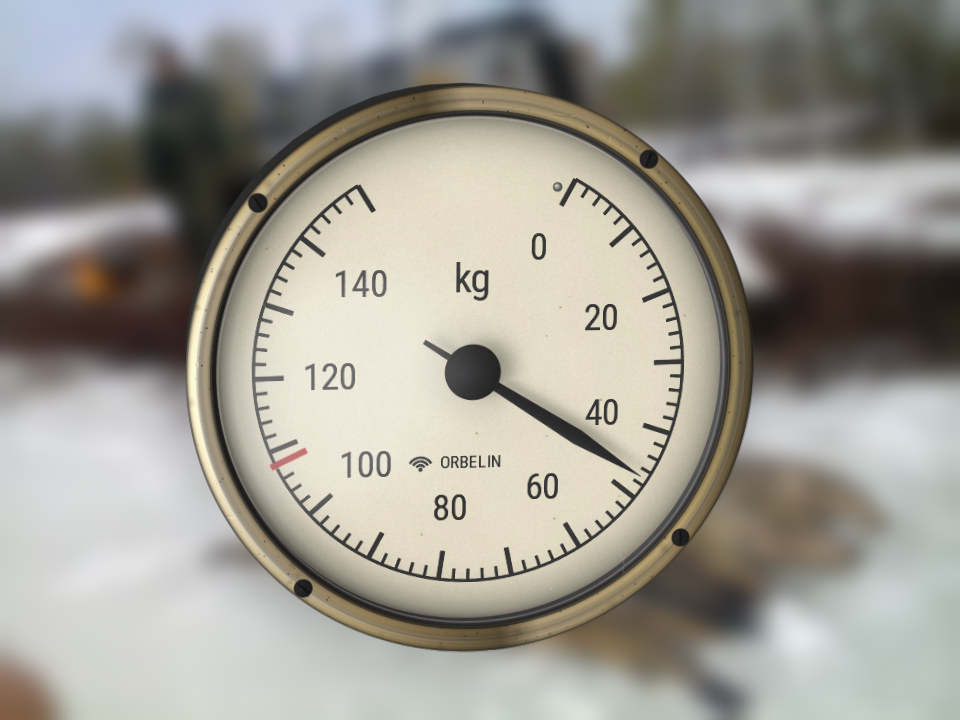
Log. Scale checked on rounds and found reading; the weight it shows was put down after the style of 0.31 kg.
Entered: 47 kg
